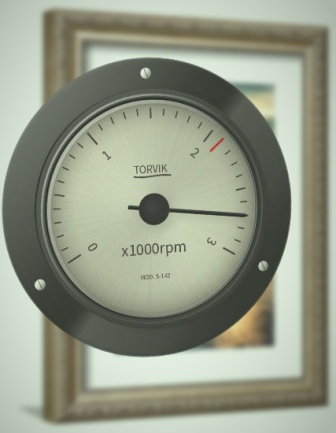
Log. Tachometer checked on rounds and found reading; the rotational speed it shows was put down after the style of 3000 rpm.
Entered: 2700 rpm
